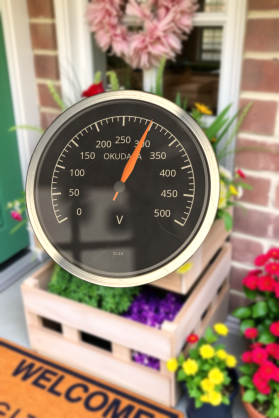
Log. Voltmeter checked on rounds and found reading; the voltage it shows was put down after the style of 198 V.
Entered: 300 V
